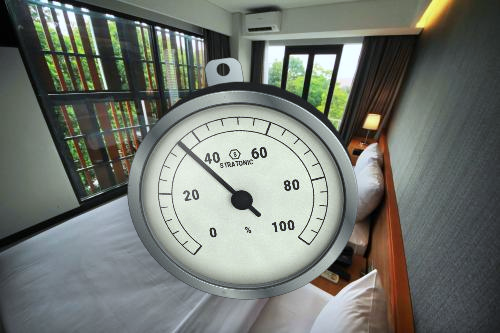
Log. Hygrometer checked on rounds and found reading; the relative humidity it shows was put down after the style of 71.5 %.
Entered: 36 %
